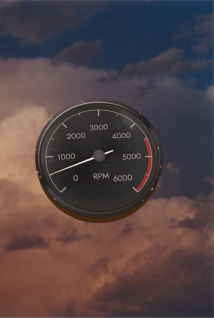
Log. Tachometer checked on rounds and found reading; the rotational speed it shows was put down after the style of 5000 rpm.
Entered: 500 rpm
